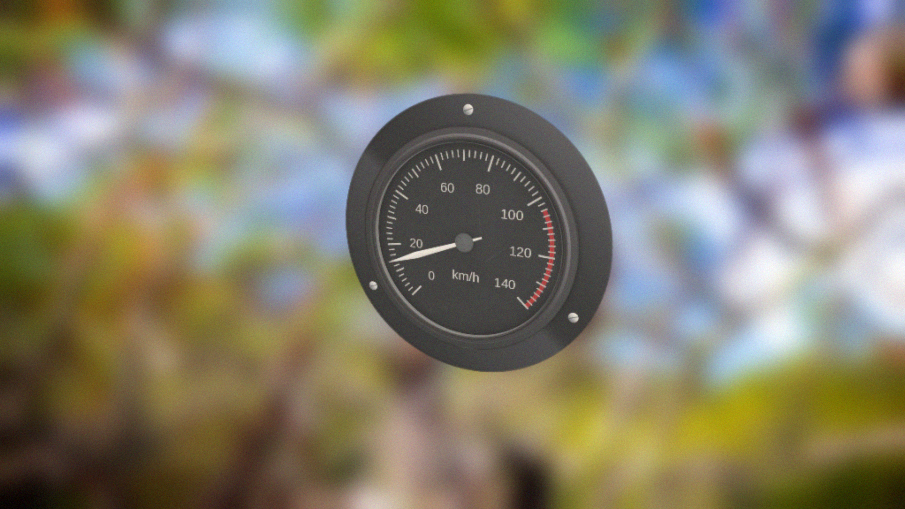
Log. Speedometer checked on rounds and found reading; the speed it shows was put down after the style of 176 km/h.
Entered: 14 km/h
